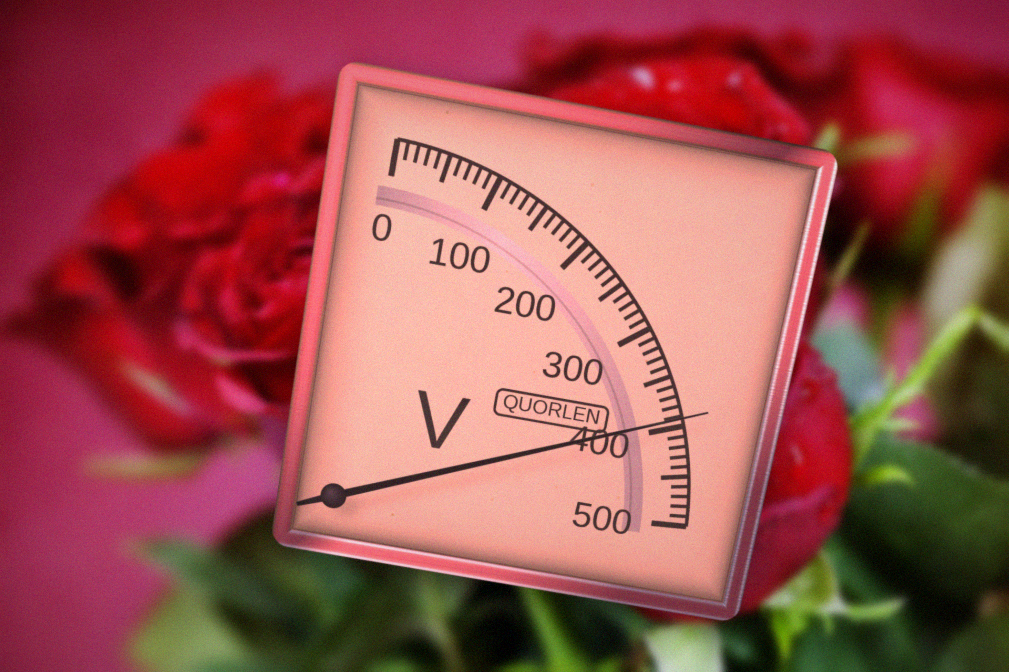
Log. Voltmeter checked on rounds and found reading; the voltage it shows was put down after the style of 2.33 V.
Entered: 390 V
